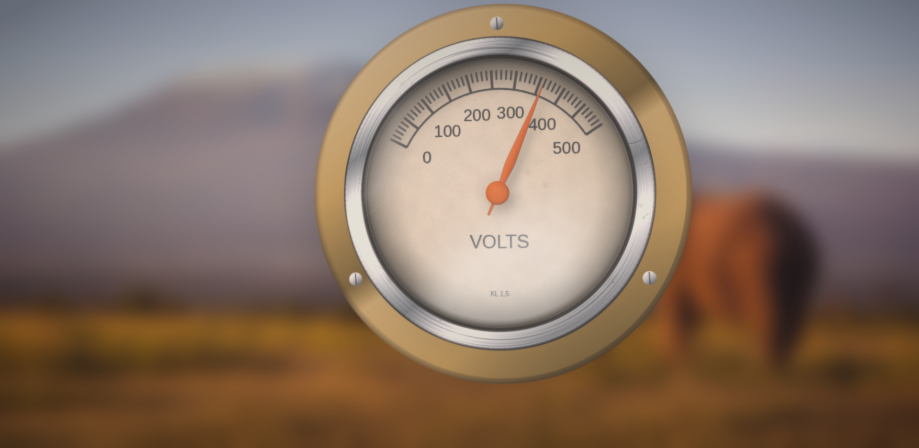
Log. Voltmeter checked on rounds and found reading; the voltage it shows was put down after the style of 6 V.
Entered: 360 V
